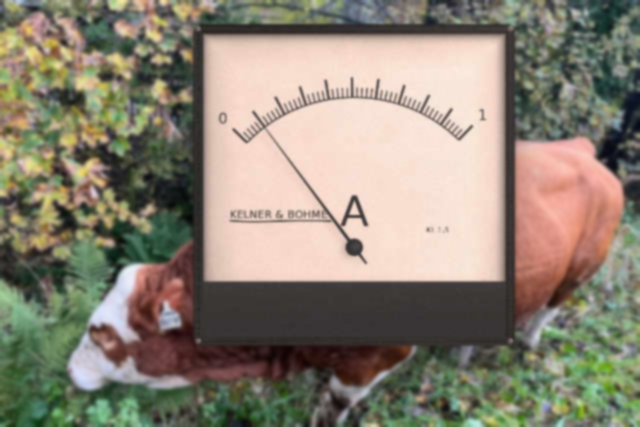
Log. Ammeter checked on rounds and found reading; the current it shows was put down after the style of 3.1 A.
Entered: 0.1 A
